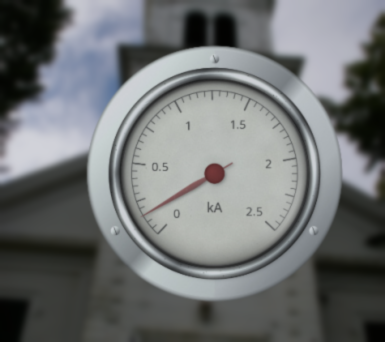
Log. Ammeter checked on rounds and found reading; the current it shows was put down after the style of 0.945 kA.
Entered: 0.15 kA
